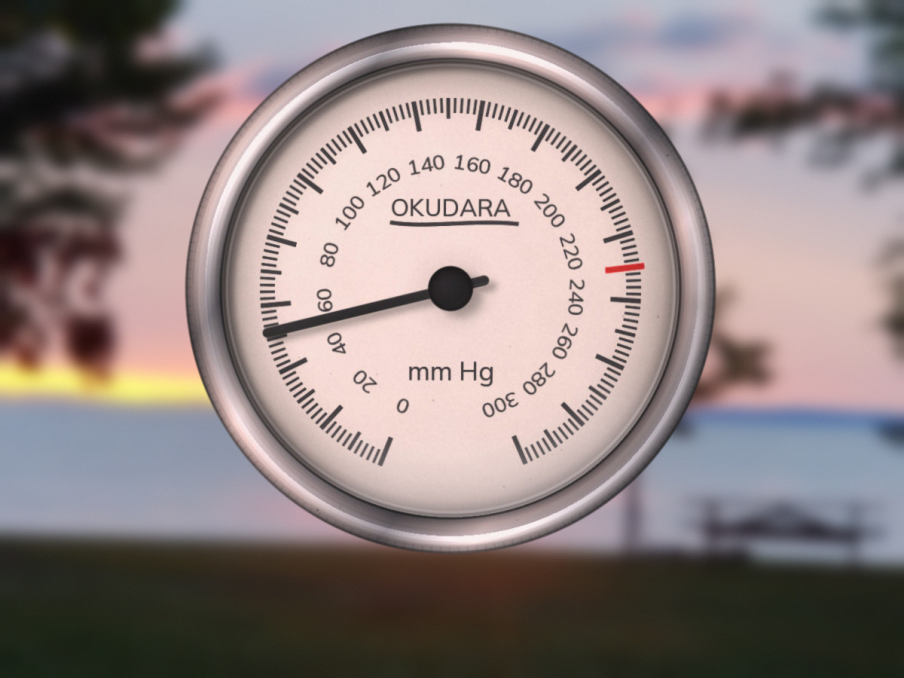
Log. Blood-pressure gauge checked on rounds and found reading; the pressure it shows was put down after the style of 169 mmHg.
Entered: 52 mmHg
